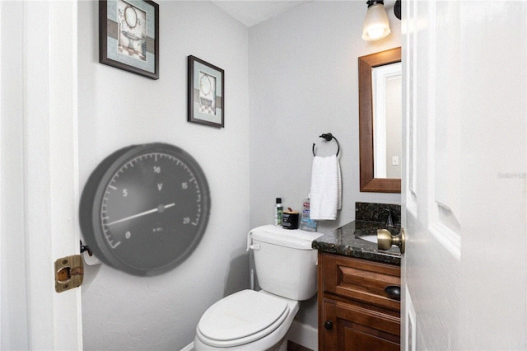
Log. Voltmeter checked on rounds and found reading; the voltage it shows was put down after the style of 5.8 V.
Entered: 2 V
